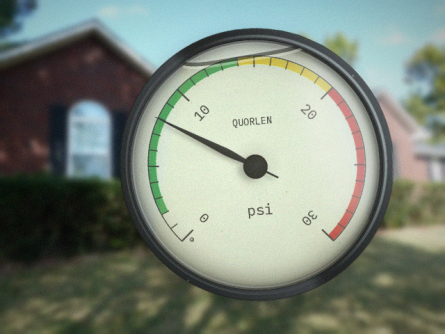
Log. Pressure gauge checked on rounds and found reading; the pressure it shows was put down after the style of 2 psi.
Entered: 8 psi
